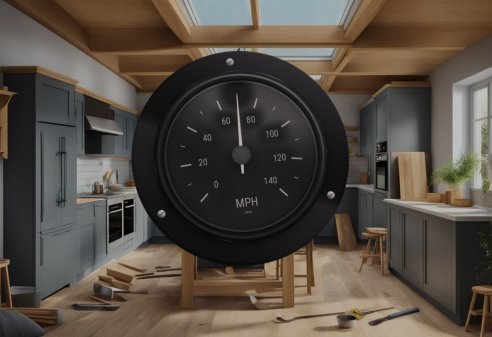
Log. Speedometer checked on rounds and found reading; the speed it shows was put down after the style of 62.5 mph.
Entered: 70 mph
